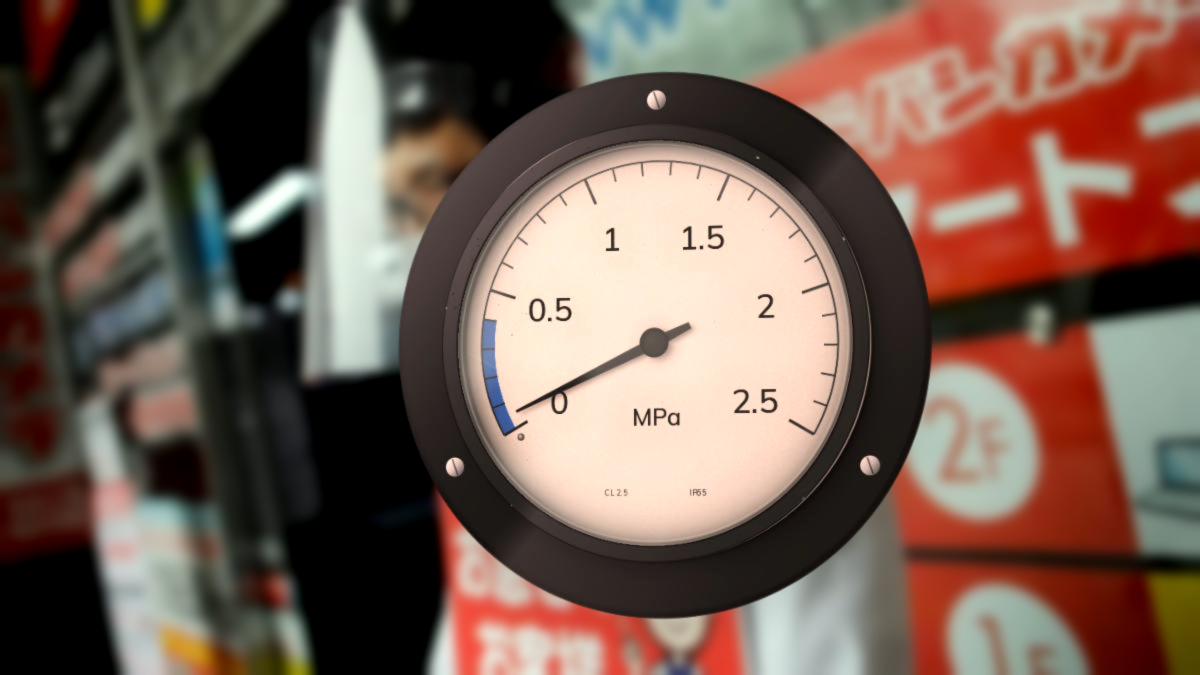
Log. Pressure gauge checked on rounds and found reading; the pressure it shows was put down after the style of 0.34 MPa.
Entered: 0.05 MPa
